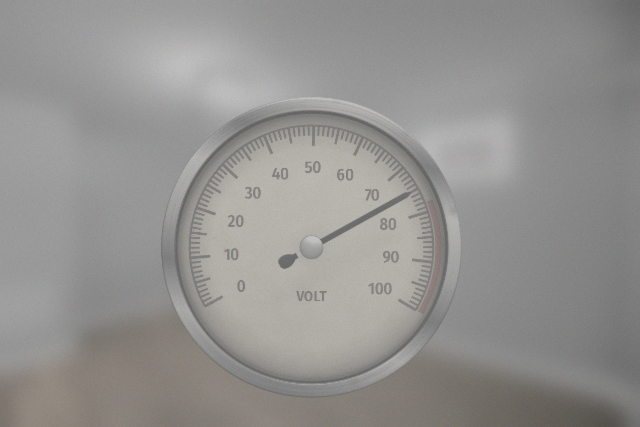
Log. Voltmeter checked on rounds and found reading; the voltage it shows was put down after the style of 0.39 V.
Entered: 75 V
